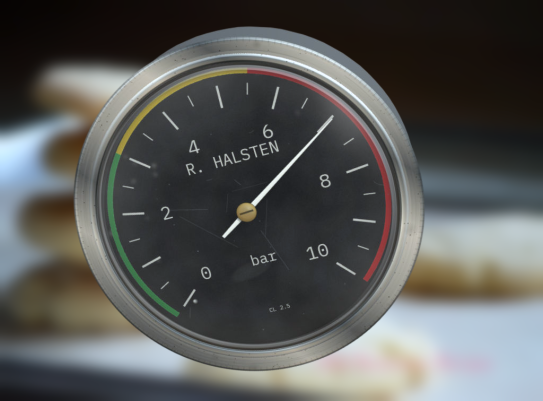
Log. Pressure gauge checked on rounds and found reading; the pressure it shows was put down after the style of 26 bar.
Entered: 7 bar
